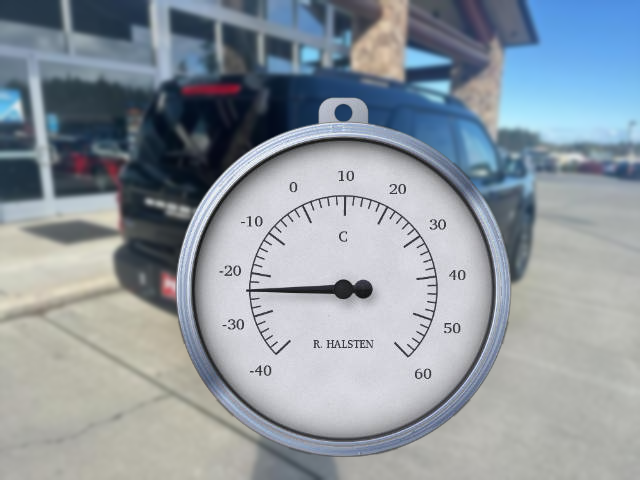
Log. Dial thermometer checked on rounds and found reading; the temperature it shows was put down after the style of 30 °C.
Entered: -24 °C
